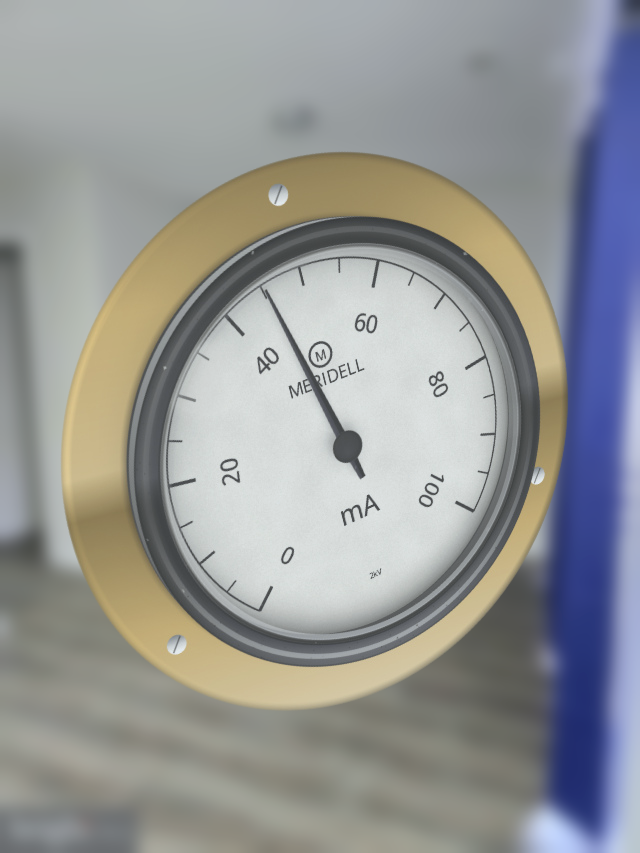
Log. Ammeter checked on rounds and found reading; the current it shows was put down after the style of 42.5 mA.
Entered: 45 mA
